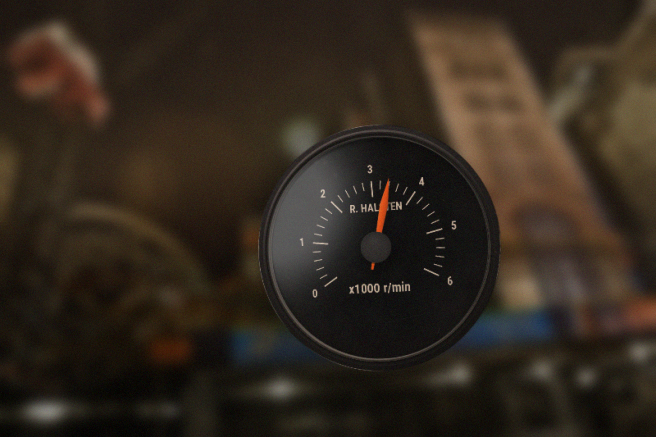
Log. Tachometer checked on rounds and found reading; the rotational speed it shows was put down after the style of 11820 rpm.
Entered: 3400 rpm
